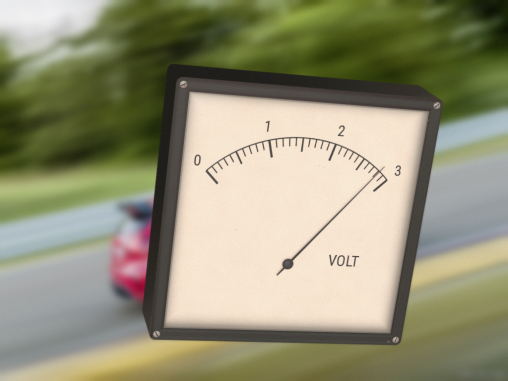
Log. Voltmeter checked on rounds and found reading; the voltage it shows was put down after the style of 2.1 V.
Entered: 2.8 V
